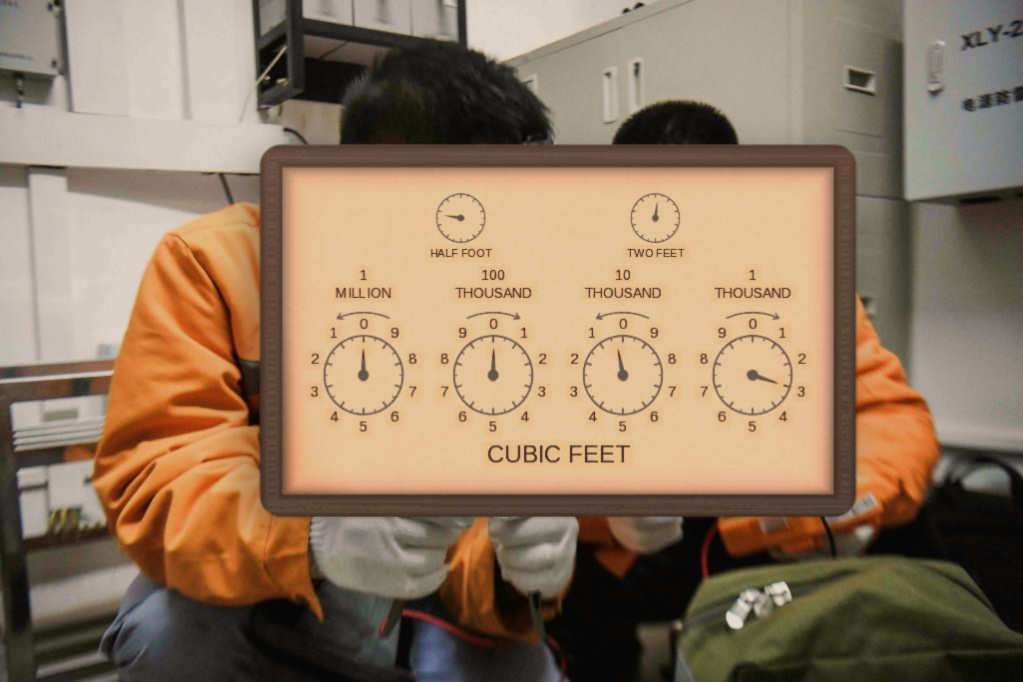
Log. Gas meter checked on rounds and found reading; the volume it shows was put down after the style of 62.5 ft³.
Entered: 300 ft³
